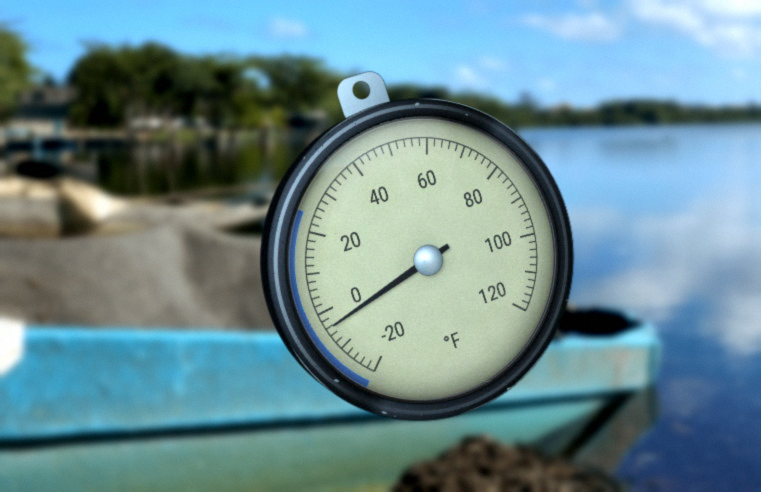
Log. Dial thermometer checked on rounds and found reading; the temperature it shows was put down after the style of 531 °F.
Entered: -4 °F
